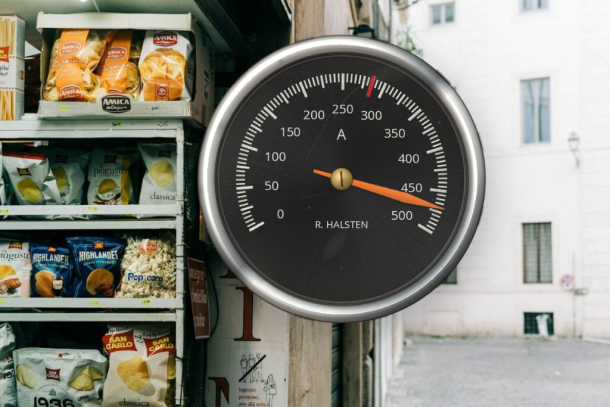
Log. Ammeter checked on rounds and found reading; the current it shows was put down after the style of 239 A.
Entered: 470 A
